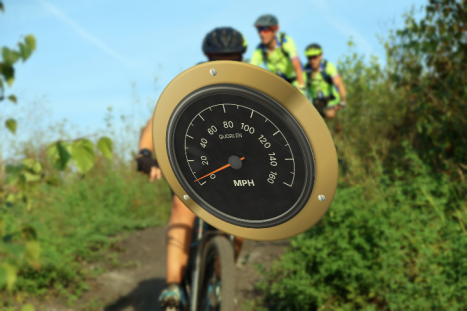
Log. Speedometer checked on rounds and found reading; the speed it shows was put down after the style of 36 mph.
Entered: 5 mph
